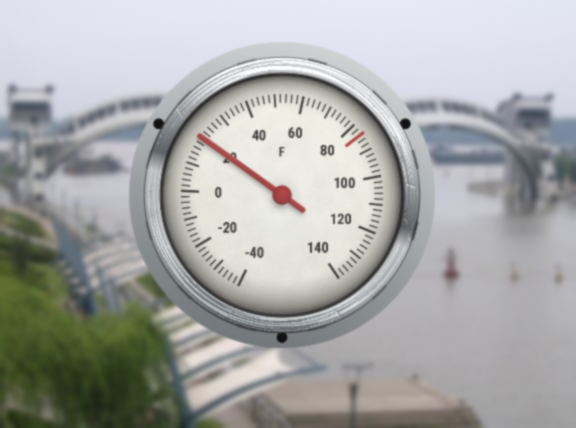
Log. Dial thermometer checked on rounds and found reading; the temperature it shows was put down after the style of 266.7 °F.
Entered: 20 °F
